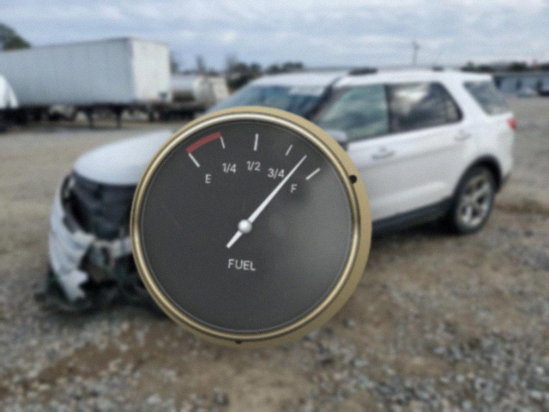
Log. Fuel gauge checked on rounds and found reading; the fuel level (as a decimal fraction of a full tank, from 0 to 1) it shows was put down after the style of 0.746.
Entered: 0.875
